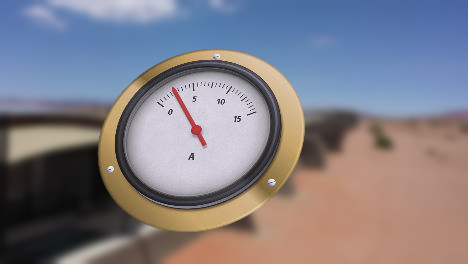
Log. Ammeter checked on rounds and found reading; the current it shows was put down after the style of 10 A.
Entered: 2.5 A
